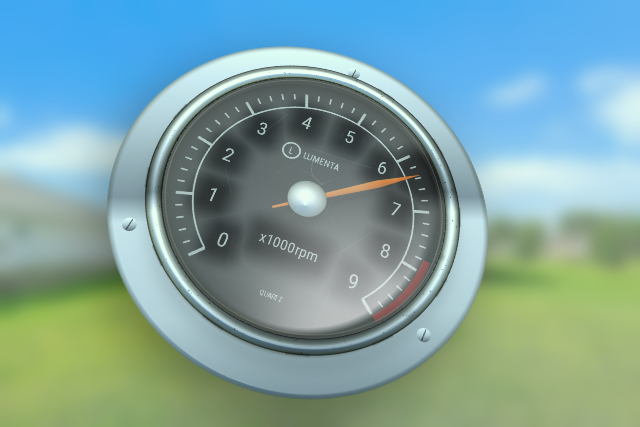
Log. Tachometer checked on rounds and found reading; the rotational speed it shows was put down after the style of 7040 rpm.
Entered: 6400 rpm
